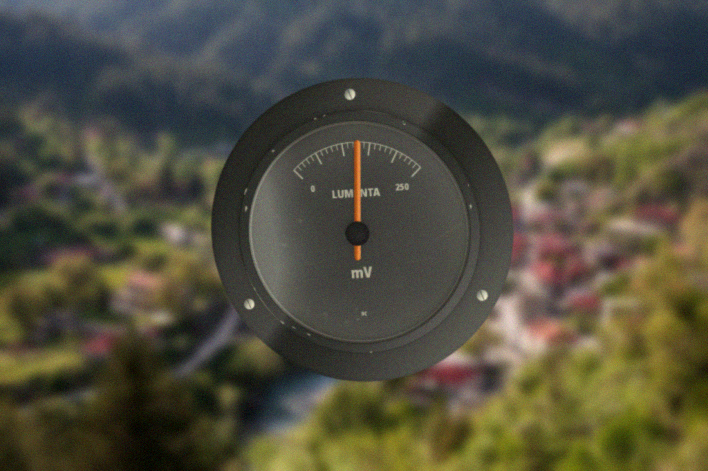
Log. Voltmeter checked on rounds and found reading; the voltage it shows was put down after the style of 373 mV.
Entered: 130 mV
